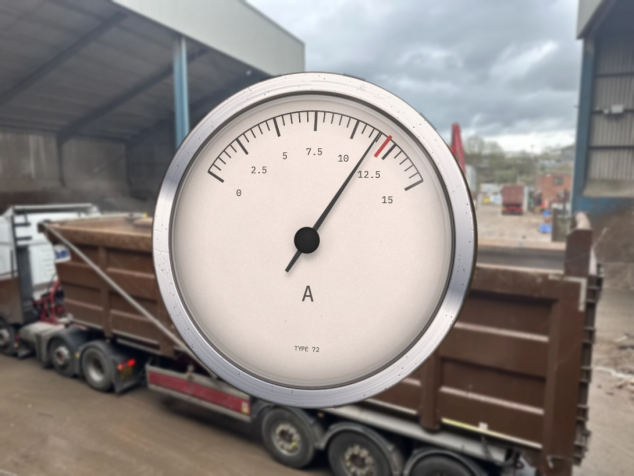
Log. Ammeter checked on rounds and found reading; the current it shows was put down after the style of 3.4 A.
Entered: 11.5 A
